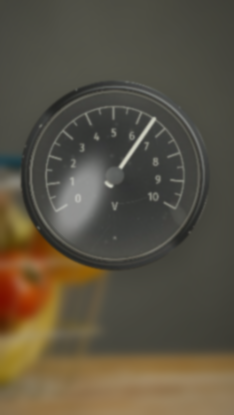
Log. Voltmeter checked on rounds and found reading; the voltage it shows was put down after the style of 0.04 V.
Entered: 6.5 V
